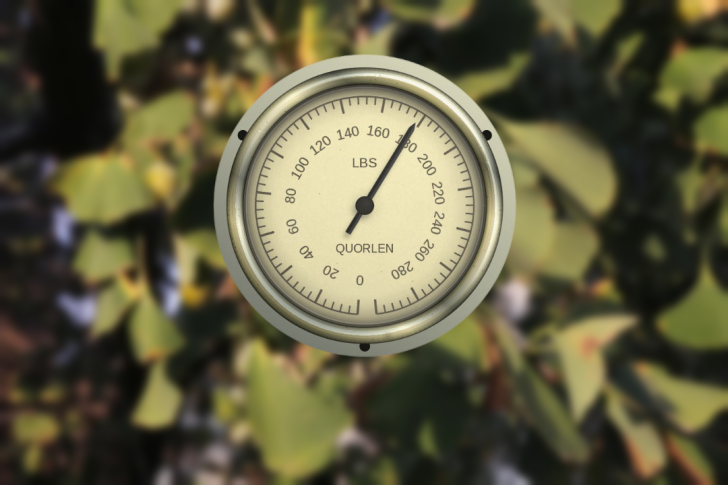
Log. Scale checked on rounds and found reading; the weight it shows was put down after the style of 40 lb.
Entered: 178 lb
